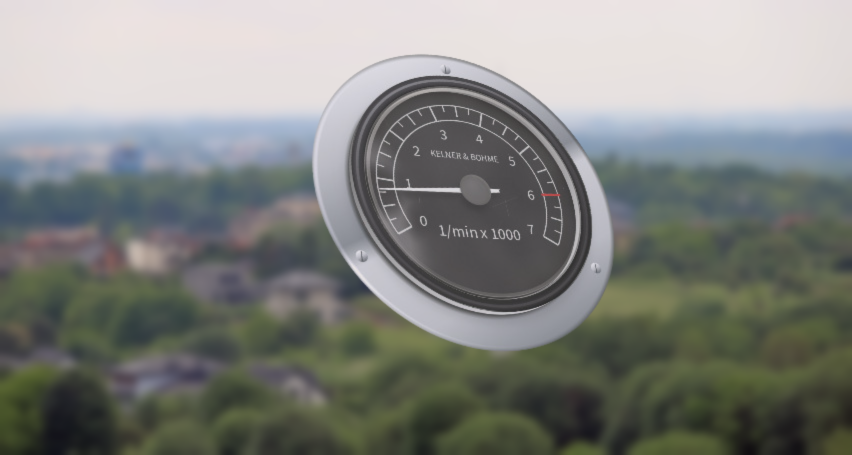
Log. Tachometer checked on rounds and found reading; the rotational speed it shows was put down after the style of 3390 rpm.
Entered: 750 rpm
